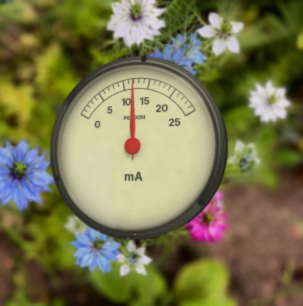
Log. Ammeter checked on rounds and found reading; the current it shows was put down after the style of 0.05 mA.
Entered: 12 mA
